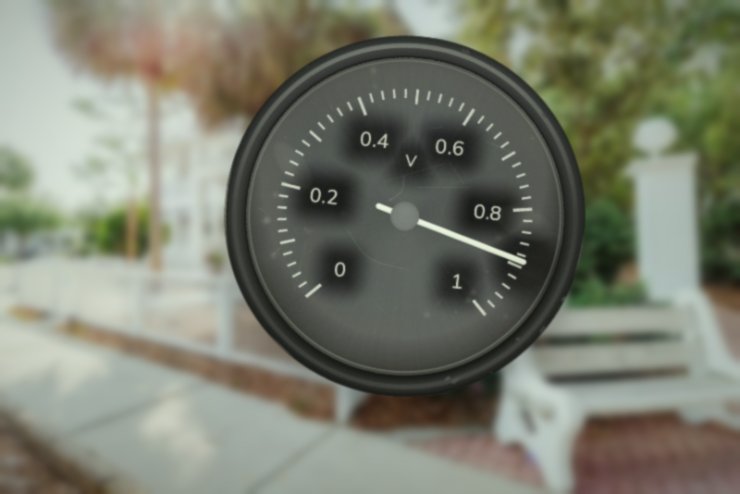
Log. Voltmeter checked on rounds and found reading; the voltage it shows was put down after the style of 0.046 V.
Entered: 0.89 V
